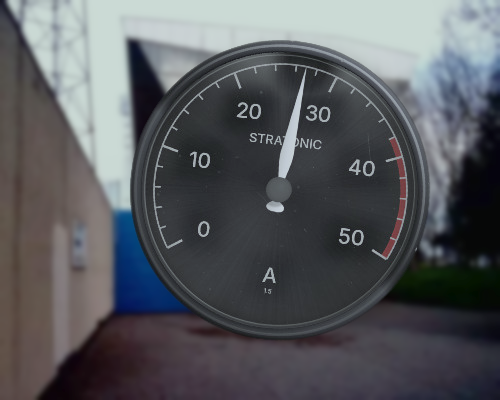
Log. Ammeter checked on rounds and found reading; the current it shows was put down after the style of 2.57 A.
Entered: 27 A
